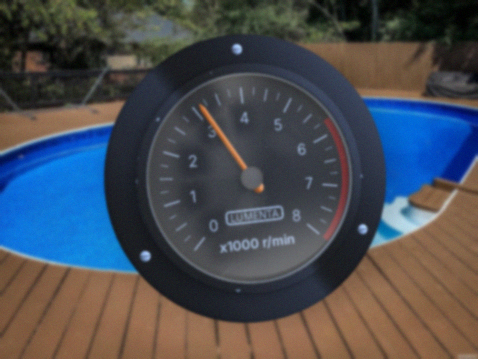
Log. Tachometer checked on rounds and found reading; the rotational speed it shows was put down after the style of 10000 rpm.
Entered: 3125 rpm
